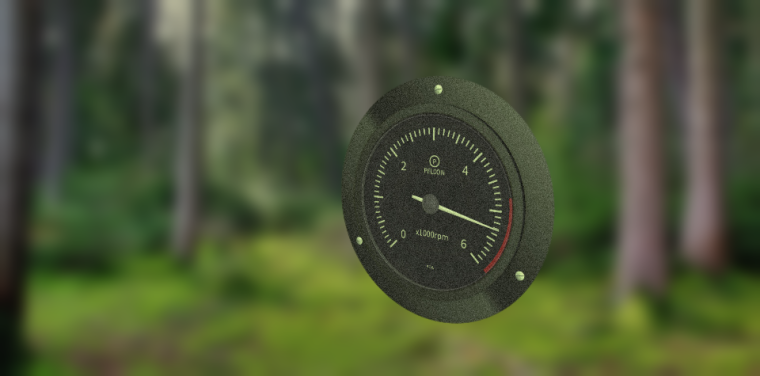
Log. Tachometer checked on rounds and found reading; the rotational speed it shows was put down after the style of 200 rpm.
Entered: 5300 rpm
